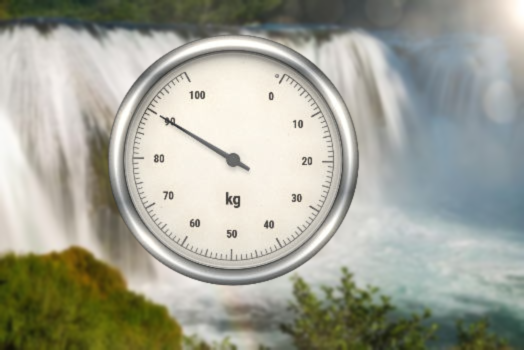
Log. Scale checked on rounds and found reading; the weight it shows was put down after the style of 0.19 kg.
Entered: 90 kg
